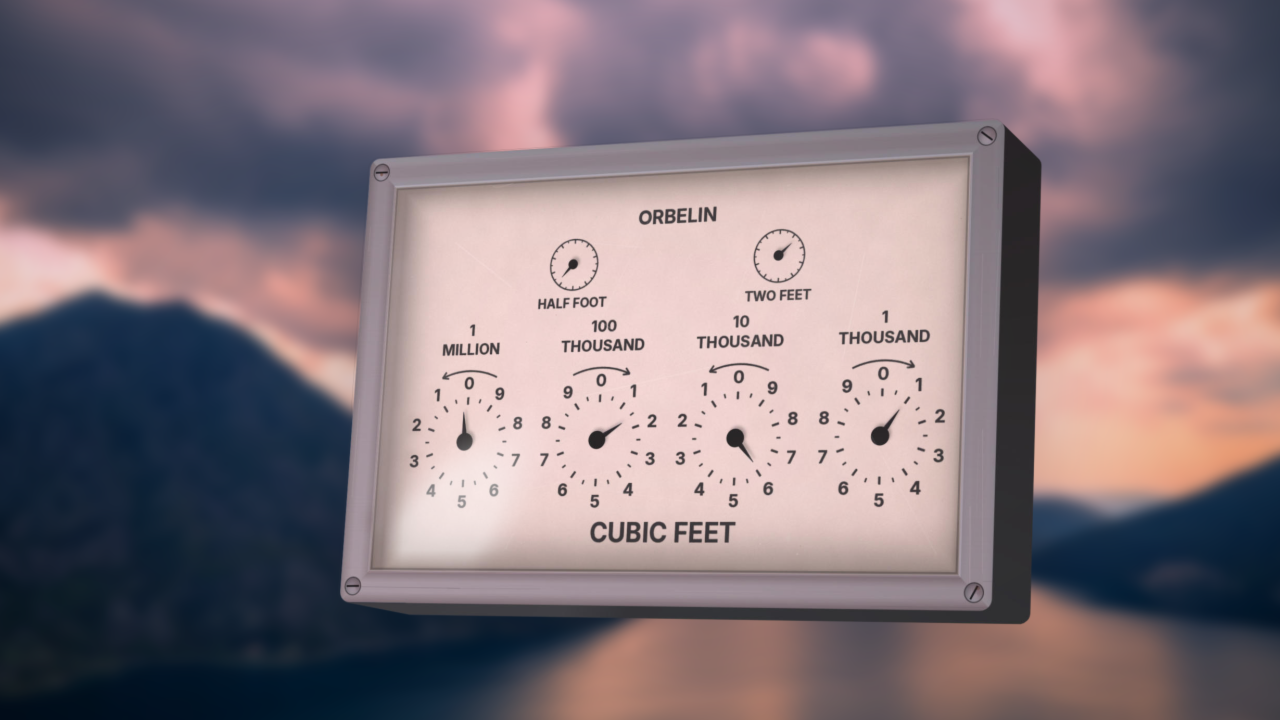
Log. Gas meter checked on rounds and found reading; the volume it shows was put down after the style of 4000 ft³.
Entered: 16100 ft³
